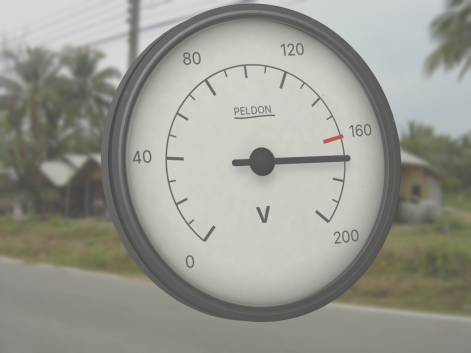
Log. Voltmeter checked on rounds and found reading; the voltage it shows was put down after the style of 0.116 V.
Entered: 170 V
